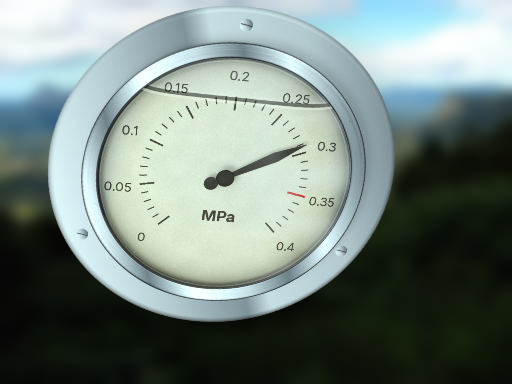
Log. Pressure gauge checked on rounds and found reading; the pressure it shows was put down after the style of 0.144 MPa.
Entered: 0.29 MPa
